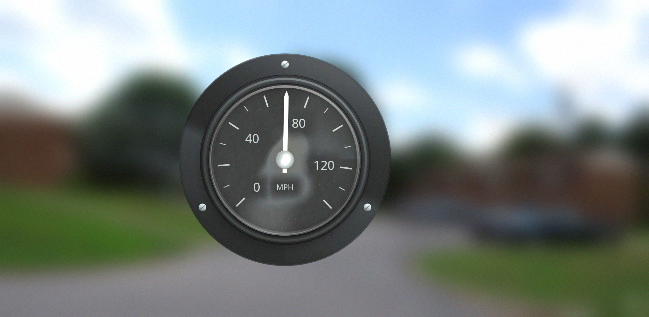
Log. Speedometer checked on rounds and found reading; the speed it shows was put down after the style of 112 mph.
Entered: 70 mph
